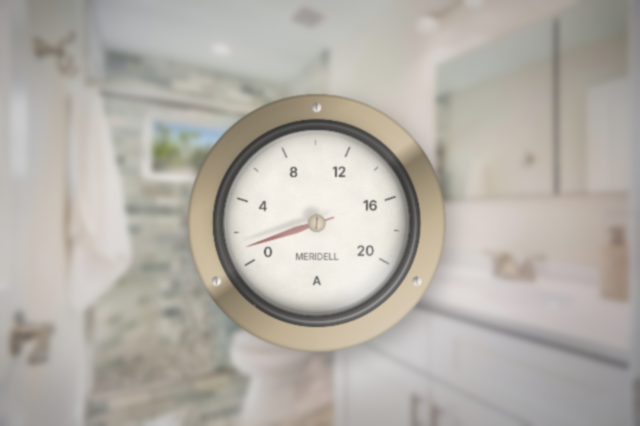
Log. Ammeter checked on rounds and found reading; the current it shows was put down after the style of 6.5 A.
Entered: 1 A
